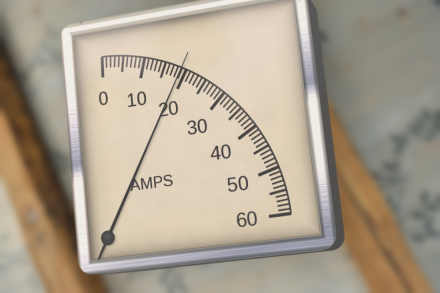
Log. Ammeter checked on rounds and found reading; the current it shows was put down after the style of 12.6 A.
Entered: 19 A
